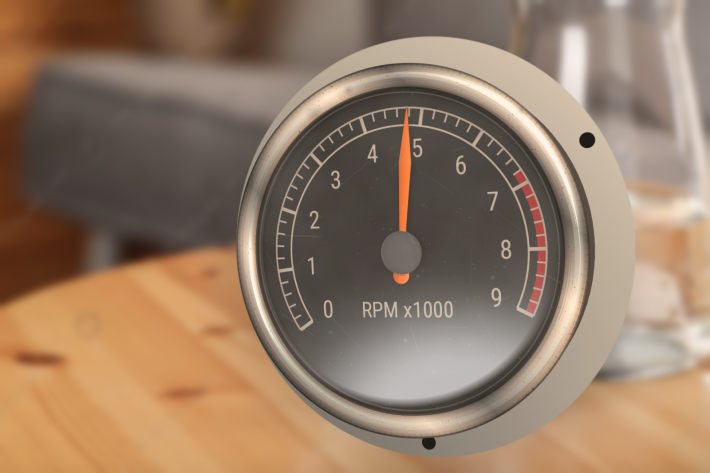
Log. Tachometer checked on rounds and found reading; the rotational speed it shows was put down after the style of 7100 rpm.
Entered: 4800 rpm
